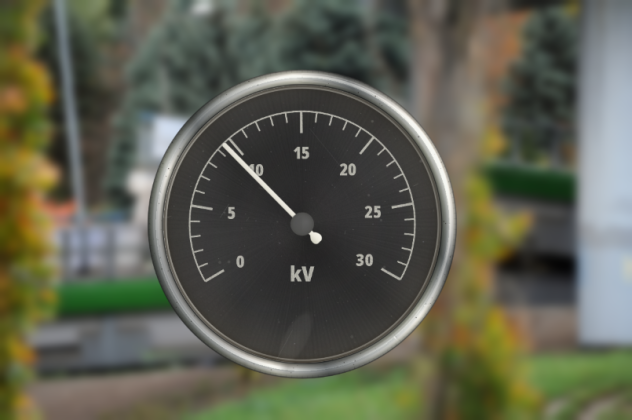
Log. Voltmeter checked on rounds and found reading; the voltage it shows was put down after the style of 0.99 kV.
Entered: 9.5 kV
